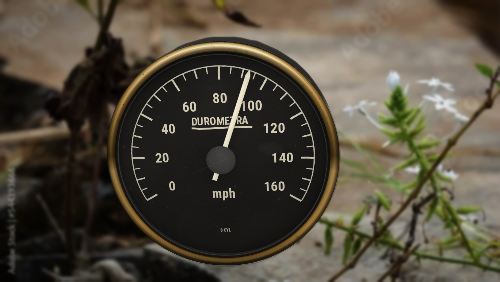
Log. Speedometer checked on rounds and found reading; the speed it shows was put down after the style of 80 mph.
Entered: 92.5 mph
